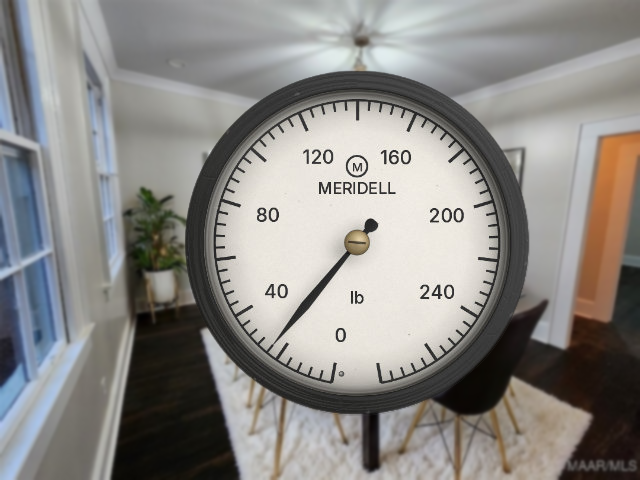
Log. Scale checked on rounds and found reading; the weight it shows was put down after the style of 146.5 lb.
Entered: 24 lb
